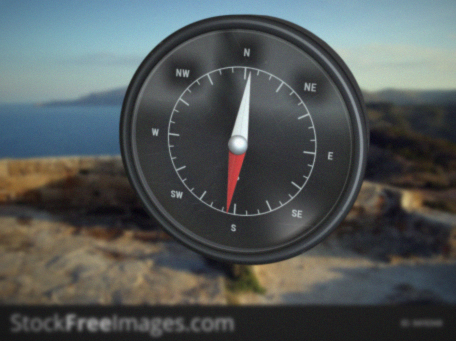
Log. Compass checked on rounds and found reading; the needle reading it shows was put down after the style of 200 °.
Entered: 185 °
